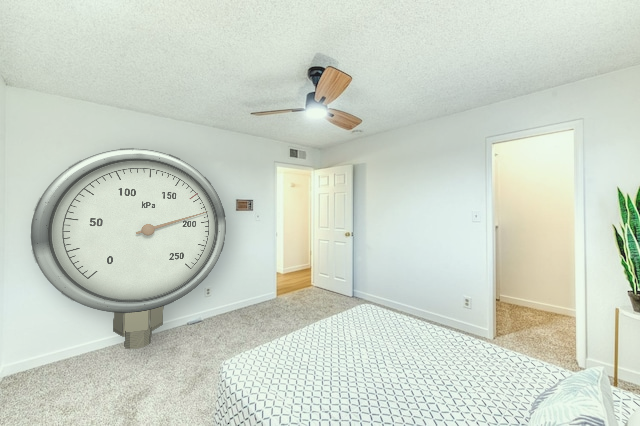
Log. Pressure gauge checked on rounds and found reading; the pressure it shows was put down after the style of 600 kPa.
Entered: 190 kPa
